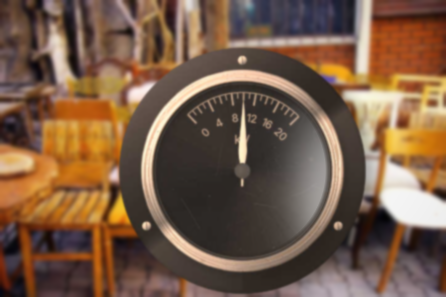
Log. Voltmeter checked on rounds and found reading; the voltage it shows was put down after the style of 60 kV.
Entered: 10 kV
